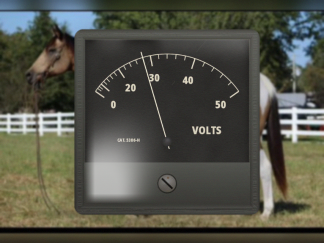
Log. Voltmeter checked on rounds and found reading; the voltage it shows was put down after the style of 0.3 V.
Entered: 28 V
